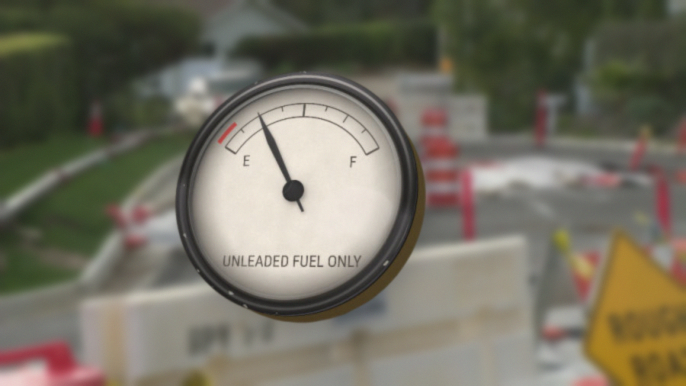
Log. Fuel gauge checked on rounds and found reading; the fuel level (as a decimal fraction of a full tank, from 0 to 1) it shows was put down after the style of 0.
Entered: 0.25
